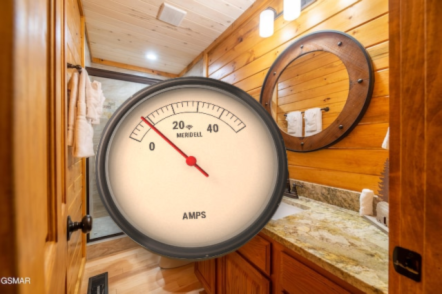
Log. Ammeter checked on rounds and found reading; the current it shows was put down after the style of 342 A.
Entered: 8 A
